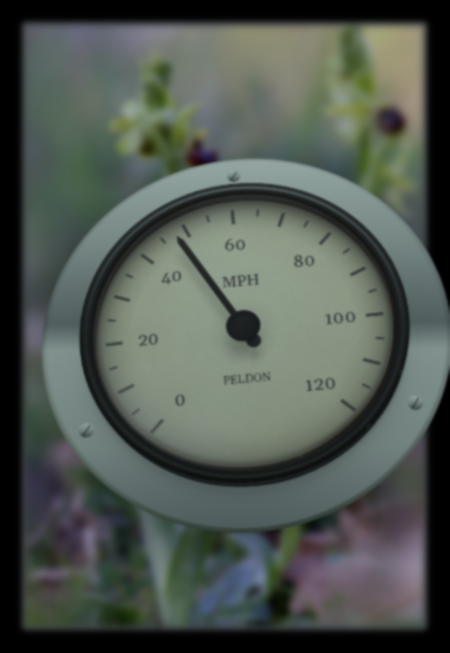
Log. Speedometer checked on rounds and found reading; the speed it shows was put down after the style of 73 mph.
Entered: 47.5 mph
